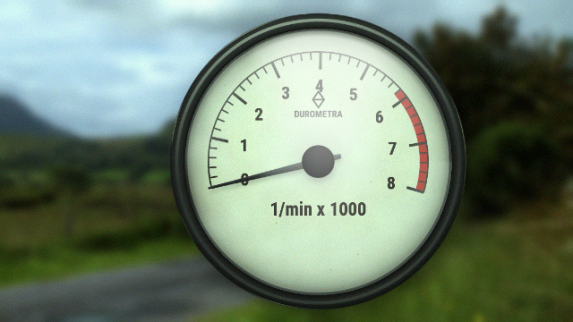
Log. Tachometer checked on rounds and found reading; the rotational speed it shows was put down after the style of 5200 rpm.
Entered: 0 rpm
